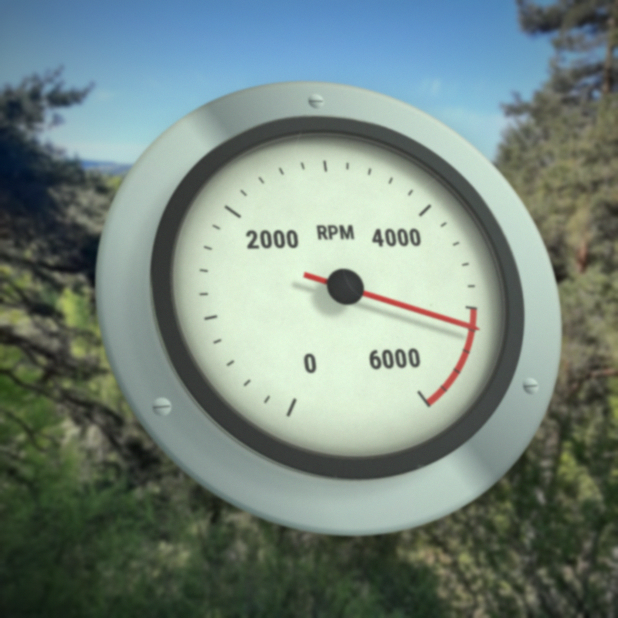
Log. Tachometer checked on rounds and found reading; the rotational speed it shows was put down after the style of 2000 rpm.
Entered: 5200 rpm
